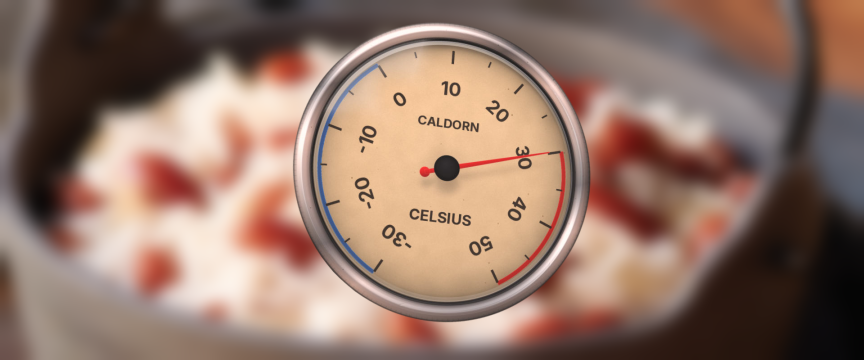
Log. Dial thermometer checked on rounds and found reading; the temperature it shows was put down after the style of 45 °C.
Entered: 30 °C
